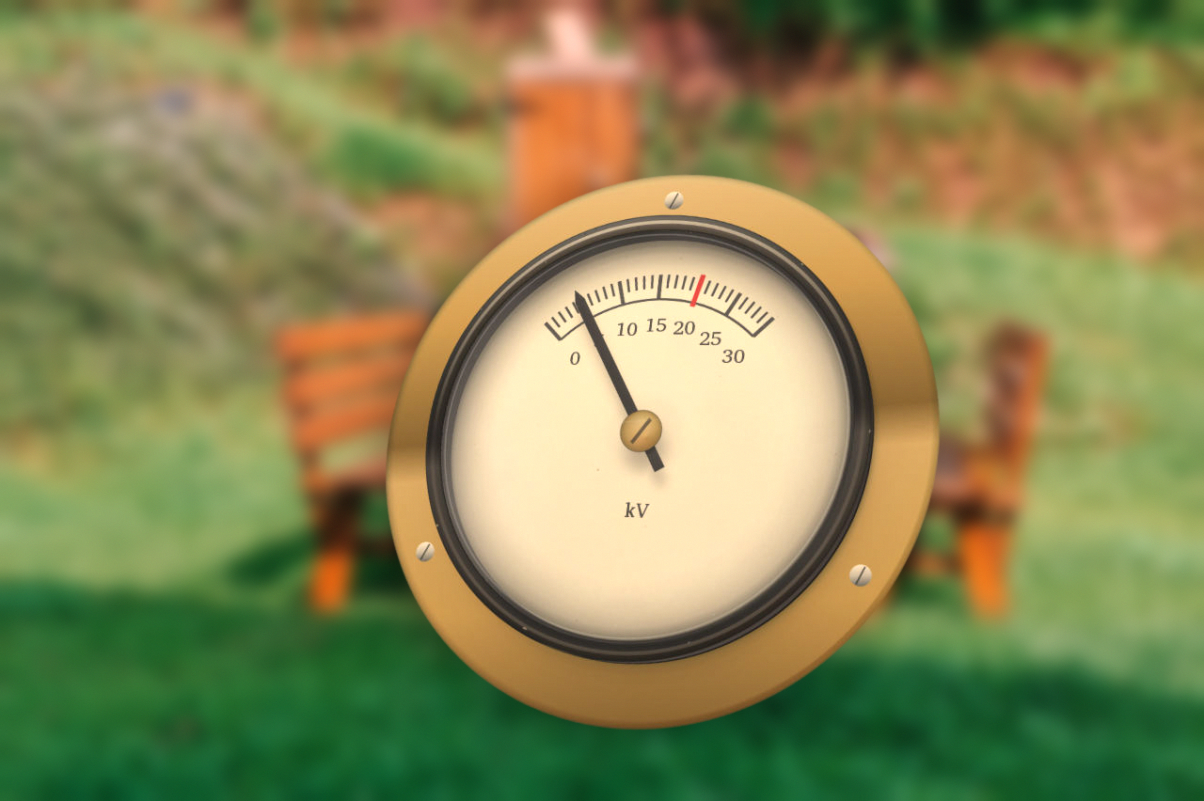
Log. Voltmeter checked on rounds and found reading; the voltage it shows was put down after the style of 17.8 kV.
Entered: 5 kV
